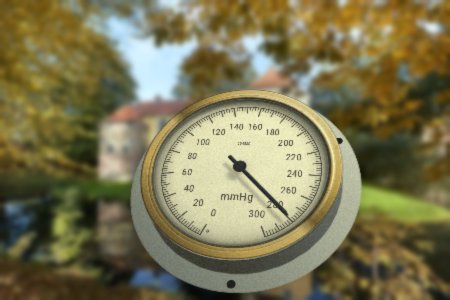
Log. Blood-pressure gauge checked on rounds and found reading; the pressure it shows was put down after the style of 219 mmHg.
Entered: 280 mmHg
